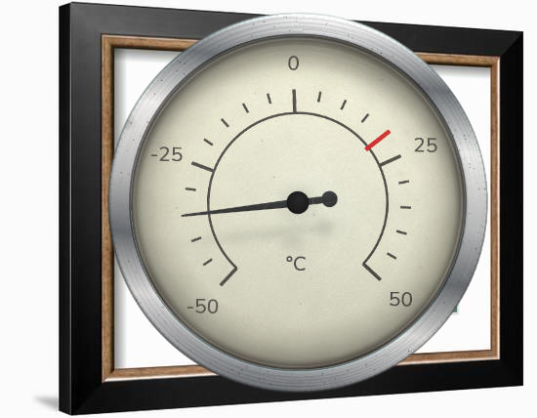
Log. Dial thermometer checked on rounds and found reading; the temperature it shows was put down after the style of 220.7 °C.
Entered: -35 °C
